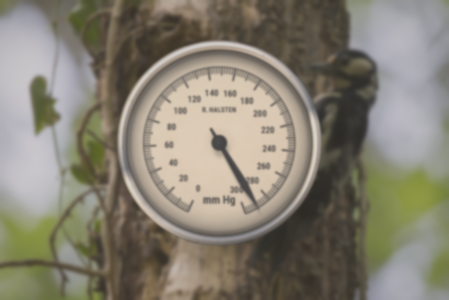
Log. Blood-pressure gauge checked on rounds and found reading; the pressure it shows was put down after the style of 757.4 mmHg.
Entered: 290 mmHg
